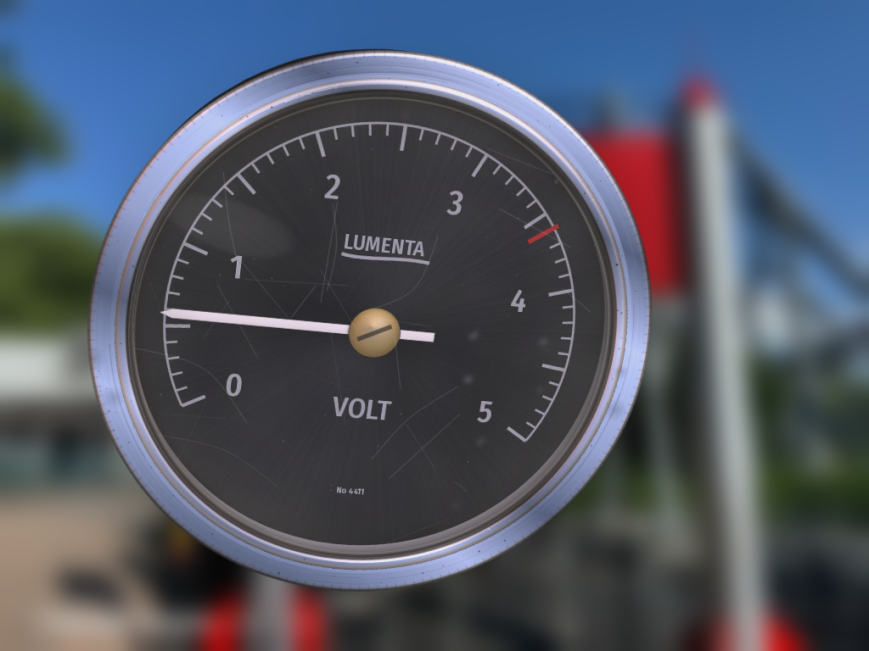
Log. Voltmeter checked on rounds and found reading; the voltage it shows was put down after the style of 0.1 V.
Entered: 0.6 V
